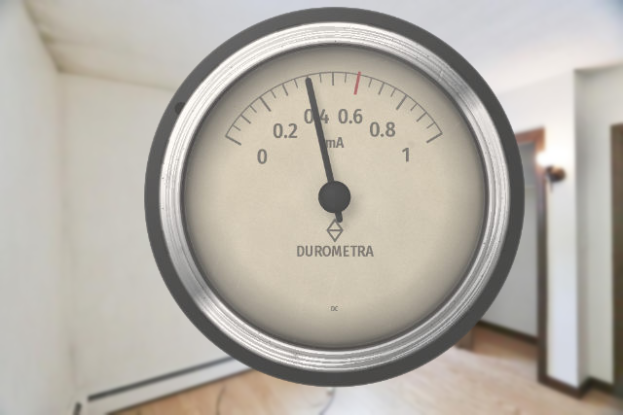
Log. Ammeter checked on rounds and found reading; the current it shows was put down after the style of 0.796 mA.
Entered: 0.4 mA
